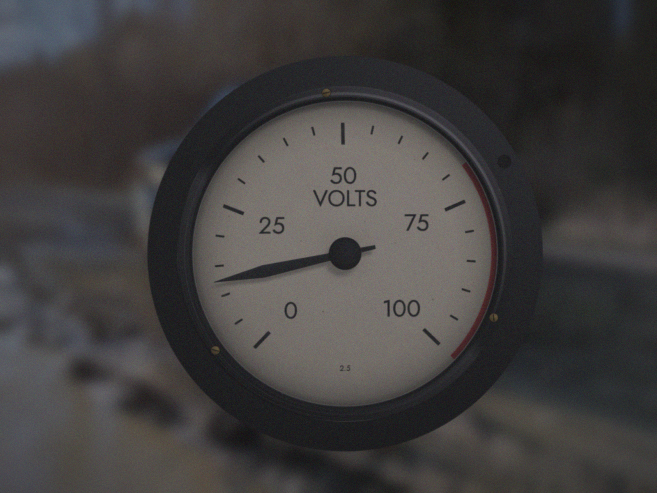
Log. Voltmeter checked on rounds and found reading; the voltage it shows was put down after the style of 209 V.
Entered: 12.5 V
